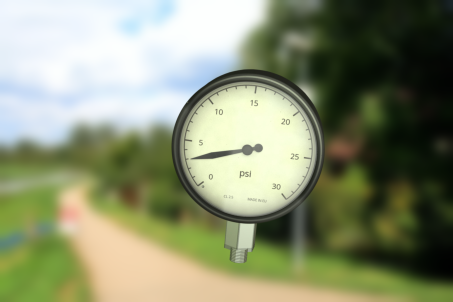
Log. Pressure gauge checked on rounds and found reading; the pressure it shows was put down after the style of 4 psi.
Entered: 3 psi
